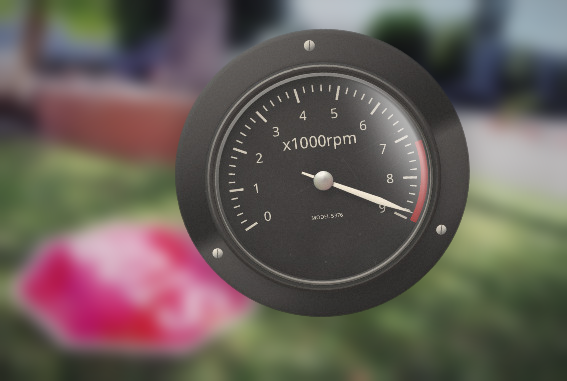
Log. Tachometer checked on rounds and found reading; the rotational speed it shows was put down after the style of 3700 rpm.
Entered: 8800 rpm
